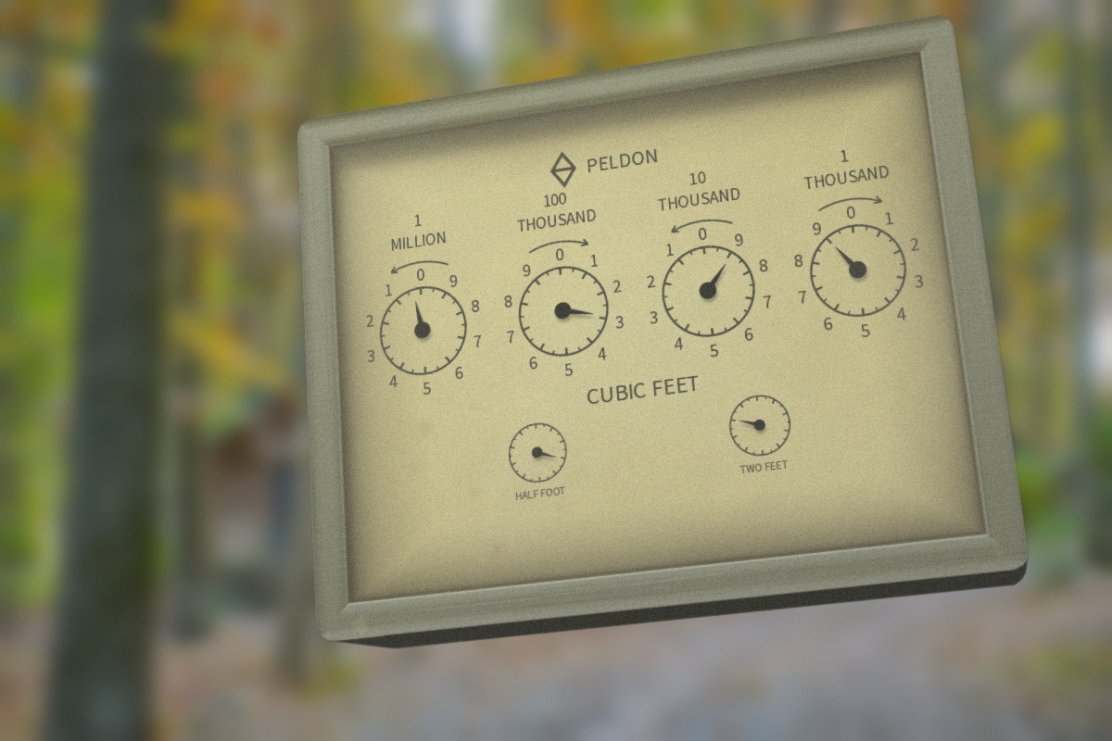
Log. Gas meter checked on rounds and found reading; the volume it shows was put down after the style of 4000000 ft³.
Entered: 28900 ft³
